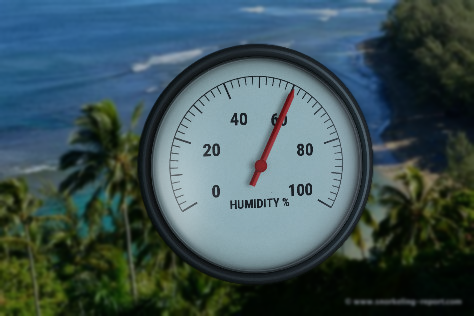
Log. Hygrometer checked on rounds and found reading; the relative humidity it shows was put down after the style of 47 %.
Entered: 60 %
